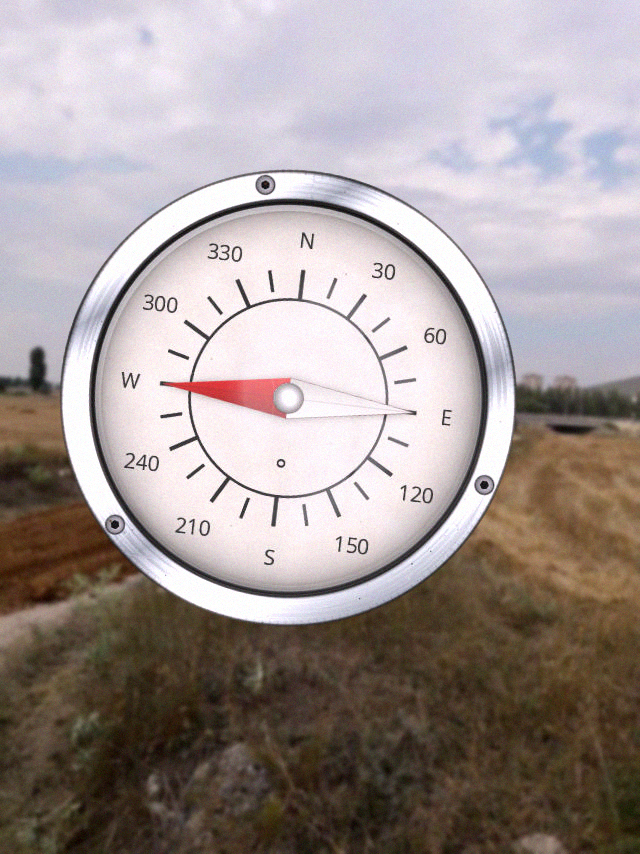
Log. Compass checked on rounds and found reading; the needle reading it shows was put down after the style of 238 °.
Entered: 270 °
